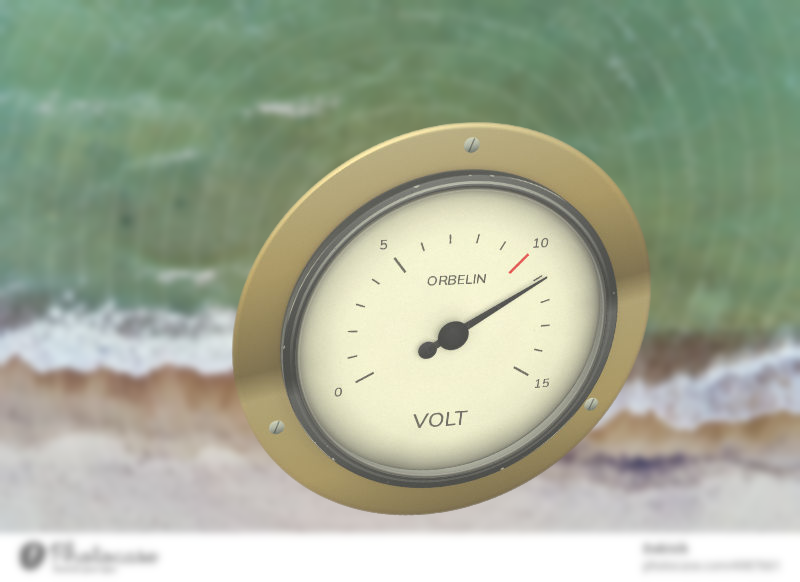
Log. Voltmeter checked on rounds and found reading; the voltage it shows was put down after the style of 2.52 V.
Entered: 11 V
